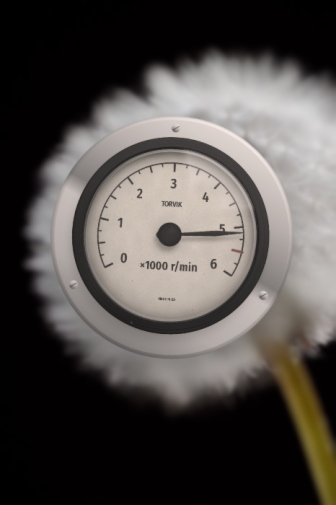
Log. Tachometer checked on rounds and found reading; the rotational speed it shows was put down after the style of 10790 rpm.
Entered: 5125 rpm
